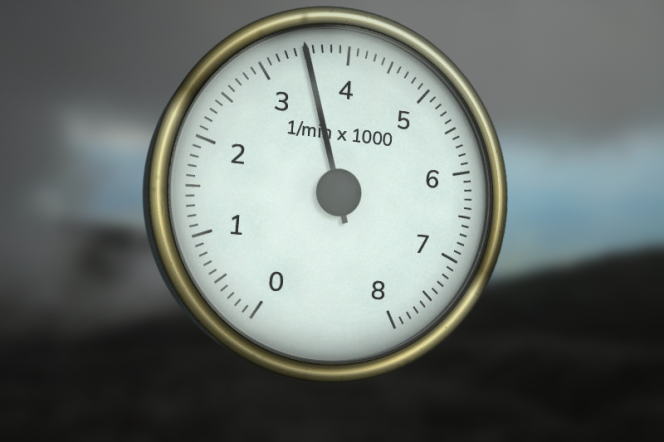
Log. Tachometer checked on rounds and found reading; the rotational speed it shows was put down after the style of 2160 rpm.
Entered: 3500 rpm
